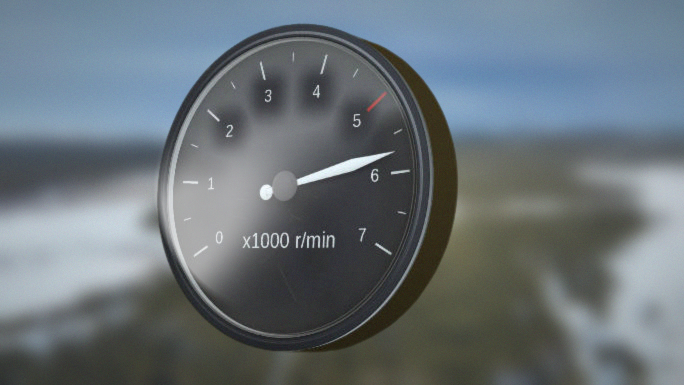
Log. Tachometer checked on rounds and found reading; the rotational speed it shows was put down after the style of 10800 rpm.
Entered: 5750 rpm
